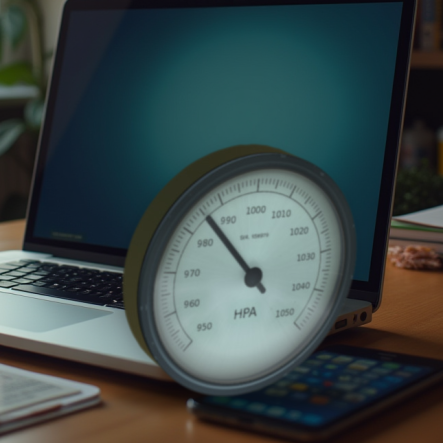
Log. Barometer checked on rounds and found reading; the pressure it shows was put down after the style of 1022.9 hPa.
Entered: 985 hPa
